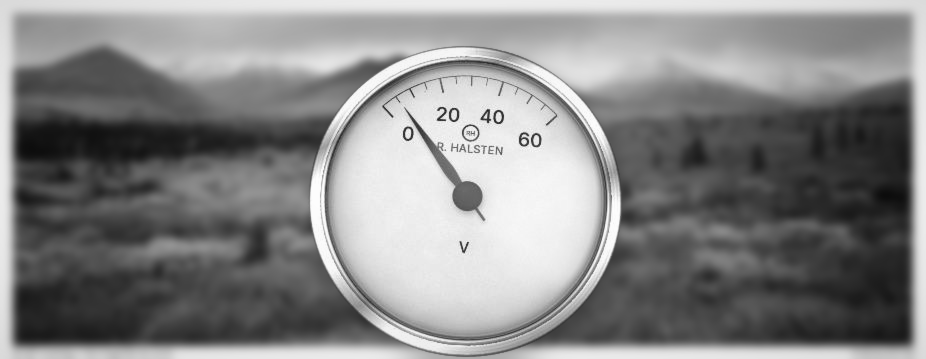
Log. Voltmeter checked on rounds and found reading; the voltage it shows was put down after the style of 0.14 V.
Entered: 5 V
